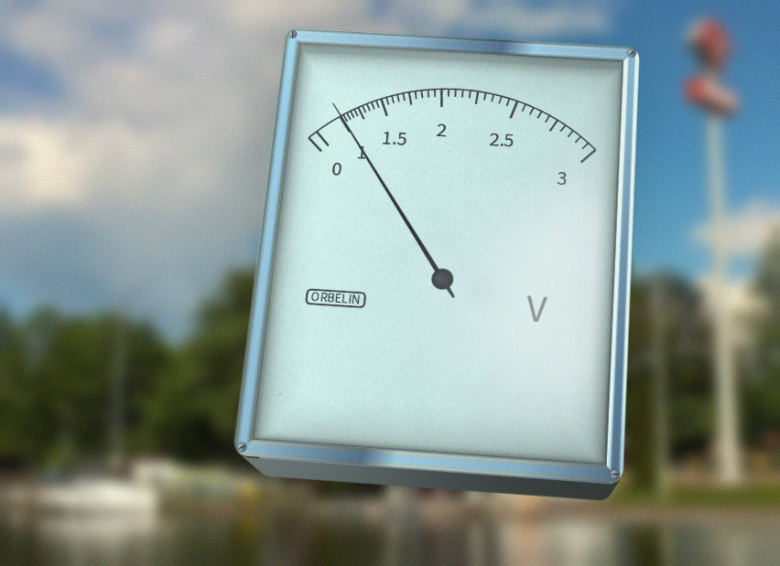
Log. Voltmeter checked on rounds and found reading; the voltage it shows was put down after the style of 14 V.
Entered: 1 V
